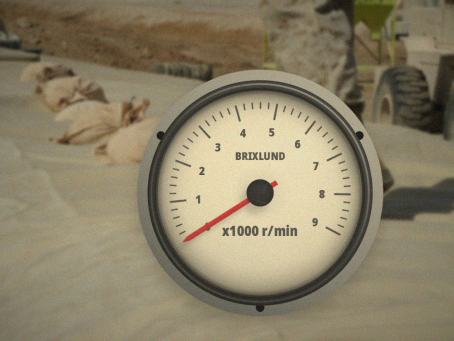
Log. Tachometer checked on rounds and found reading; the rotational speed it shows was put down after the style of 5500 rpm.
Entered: 0 rpm
